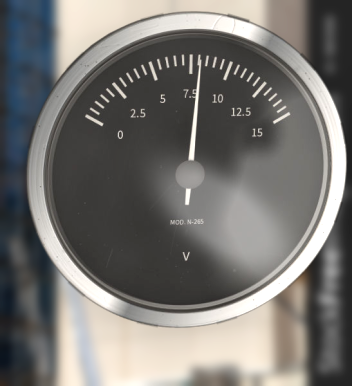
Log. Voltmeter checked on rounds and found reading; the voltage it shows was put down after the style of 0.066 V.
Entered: 8 V
